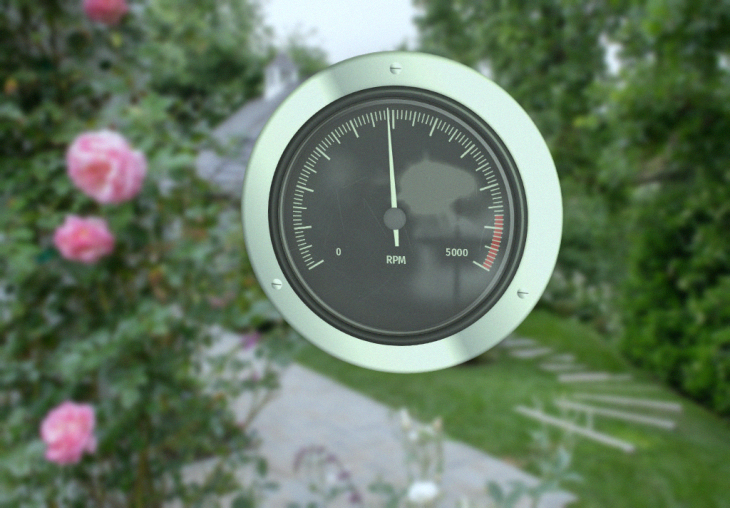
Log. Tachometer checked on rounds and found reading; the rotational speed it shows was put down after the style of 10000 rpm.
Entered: 2450 rpm
